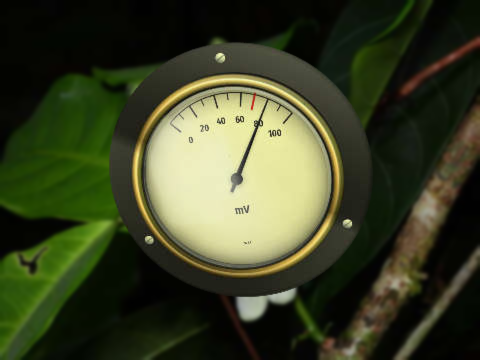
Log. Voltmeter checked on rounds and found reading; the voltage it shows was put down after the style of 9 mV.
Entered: 80 mV
